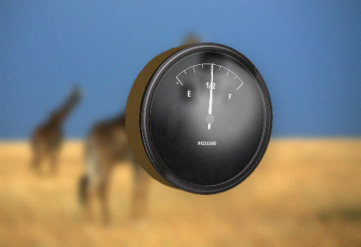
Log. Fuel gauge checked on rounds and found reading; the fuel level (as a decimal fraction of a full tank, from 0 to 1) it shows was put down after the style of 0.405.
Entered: 0.5
